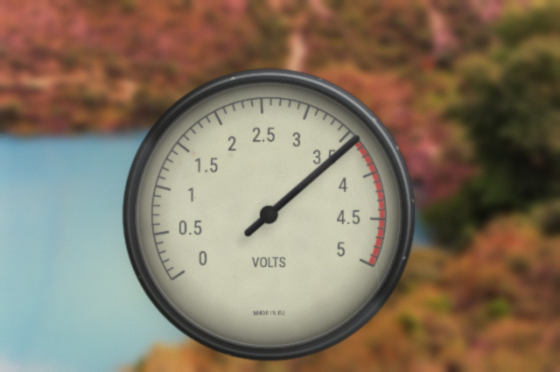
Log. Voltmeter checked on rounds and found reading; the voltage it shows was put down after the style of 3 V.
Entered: 3.6 V
